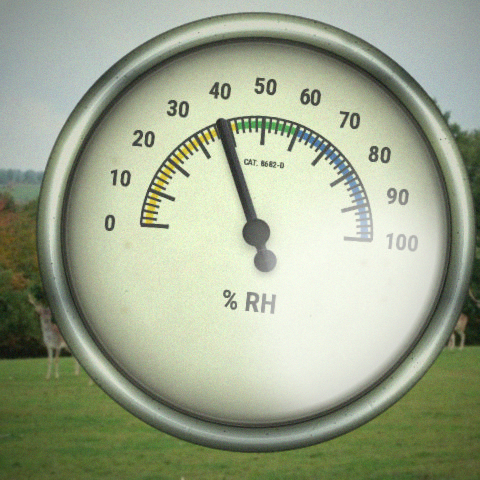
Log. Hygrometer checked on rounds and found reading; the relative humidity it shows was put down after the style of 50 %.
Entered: 38 %
